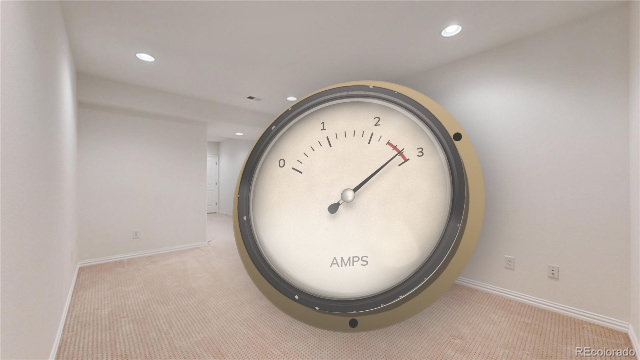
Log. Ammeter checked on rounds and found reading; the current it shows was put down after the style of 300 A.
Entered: 2.8 A
